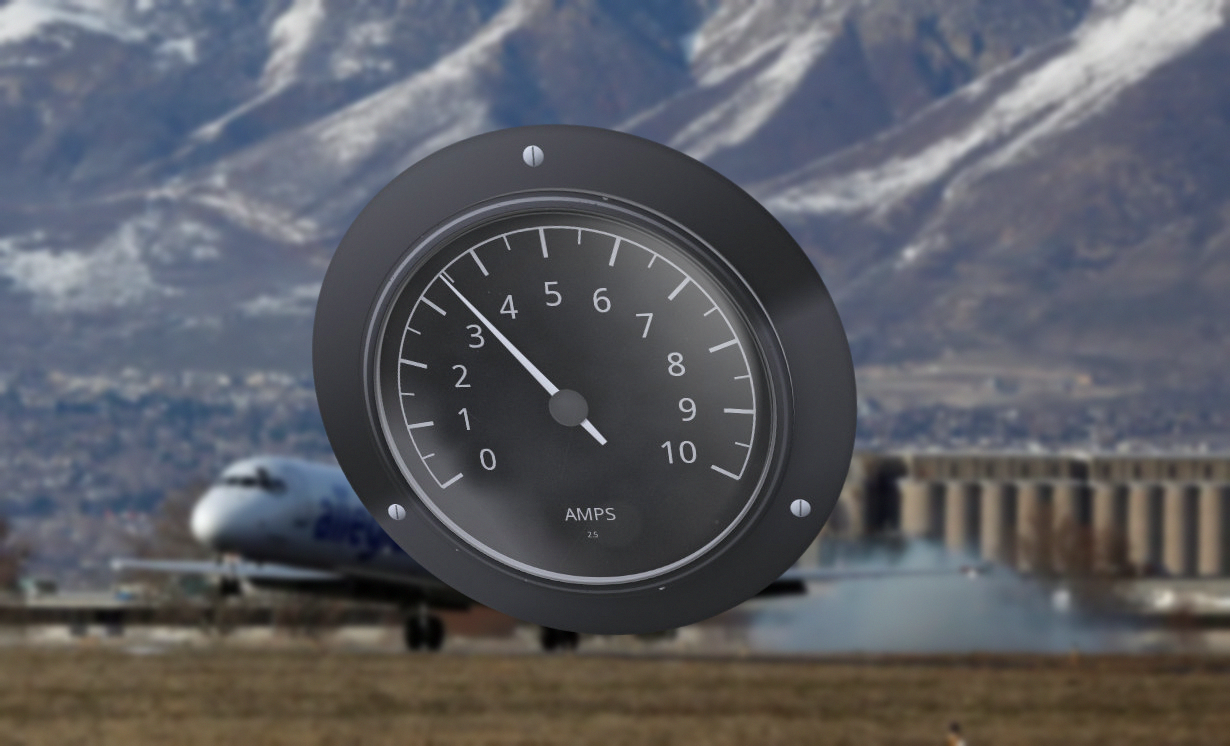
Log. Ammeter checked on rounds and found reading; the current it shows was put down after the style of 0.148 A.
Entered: 3.5 A
